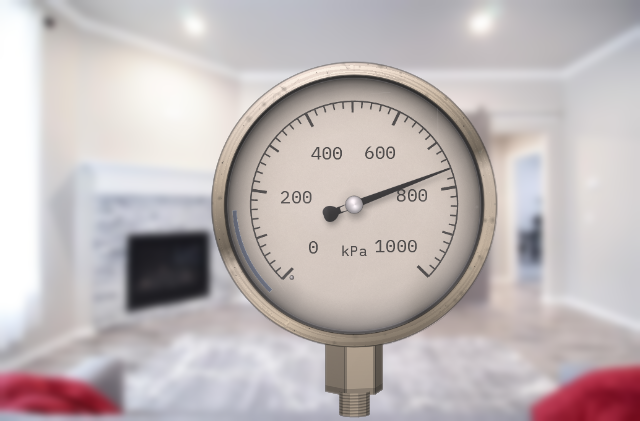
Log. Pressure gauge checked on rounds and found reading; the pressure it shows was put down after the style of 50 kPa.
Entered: 760 kPa
